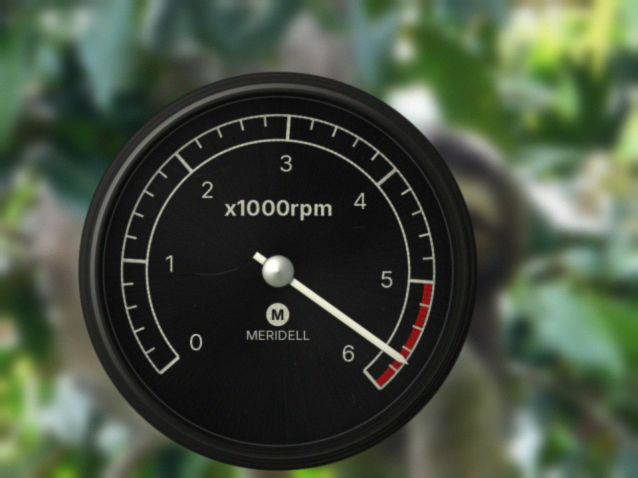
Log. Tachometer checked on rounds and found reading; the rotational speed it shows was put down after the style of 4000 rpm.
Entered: 5700 rpm
